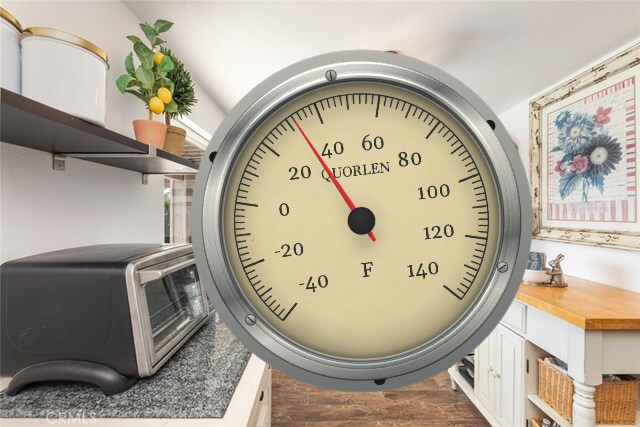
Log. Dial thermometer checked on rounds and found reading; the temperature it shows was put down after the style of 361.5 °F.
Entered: 32 °F
